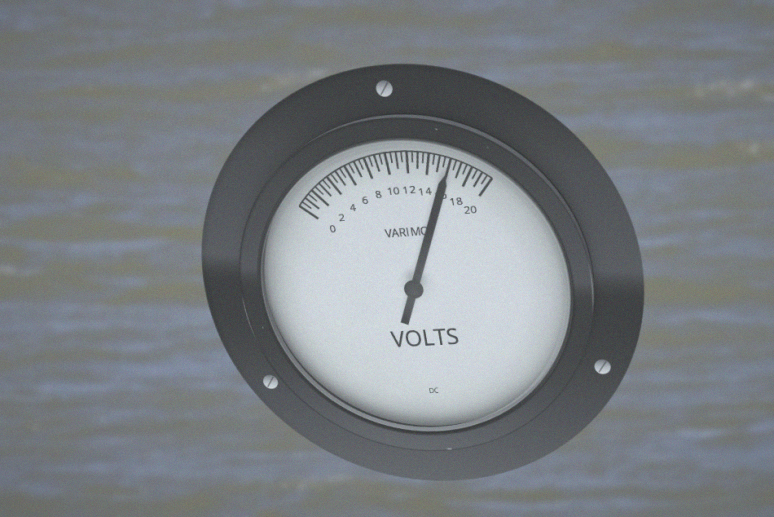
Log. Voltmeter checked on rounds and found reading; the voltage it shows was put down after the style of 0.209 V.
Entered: 16 V
